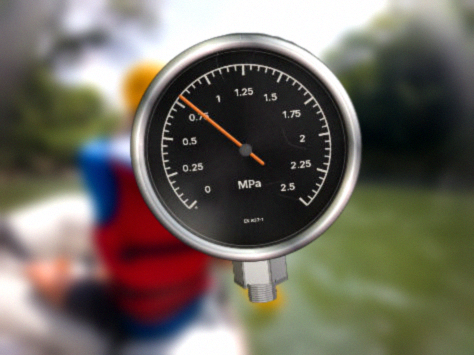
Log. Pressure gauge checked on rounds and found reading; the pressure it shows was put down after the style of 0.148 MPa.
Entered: 0.8 MPa
